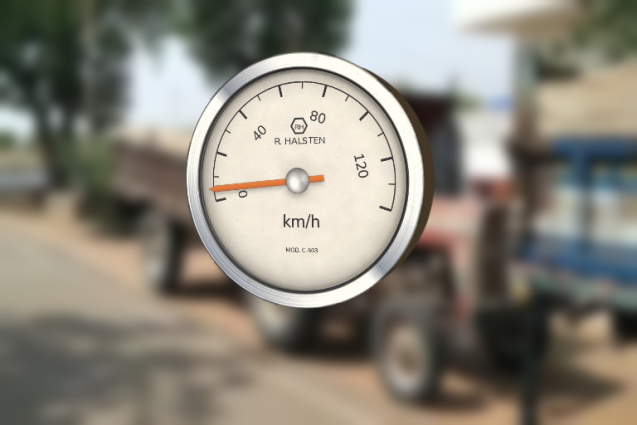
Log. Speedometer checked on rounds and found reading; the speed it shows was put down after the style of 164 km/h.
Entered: 5 km/h
